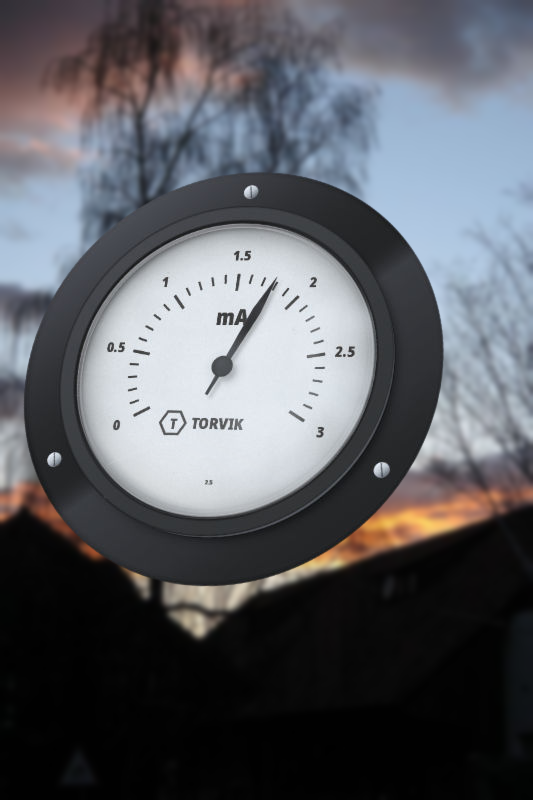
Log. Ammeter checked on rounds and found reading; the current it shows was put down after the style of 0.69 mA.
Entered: 1.8 mA
